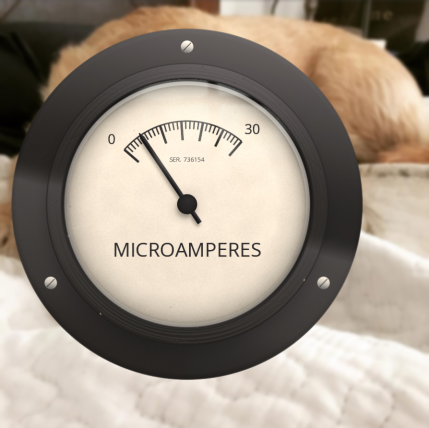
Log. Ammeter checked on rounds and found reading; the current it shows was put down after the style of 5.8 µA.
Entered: 5 µA
